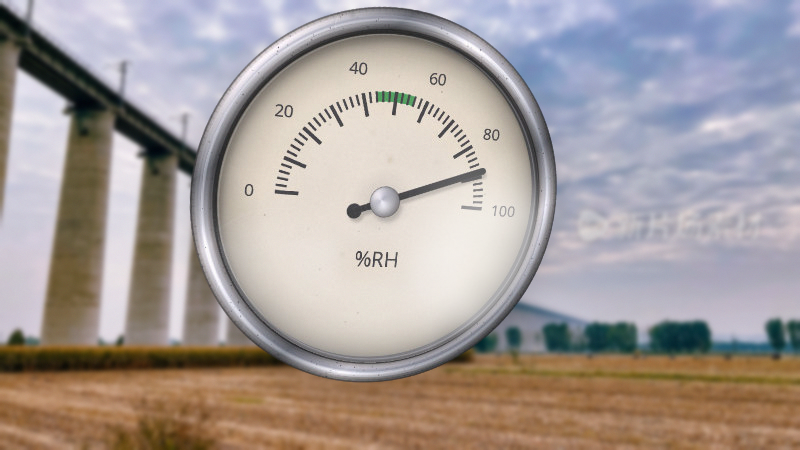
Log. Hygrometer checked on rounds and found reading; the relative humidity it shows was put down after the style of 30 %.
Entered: 88 %
